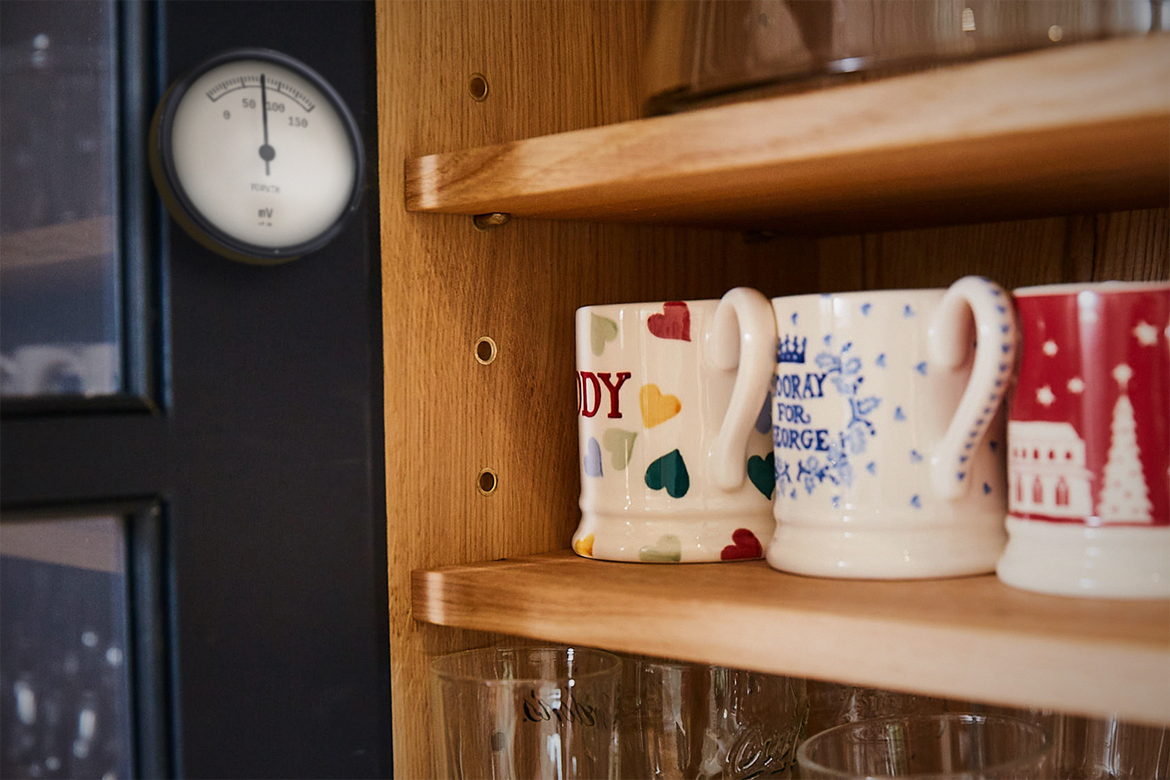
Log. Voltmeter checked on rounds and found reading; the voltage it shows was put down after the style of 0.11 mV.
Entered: 75 mV
